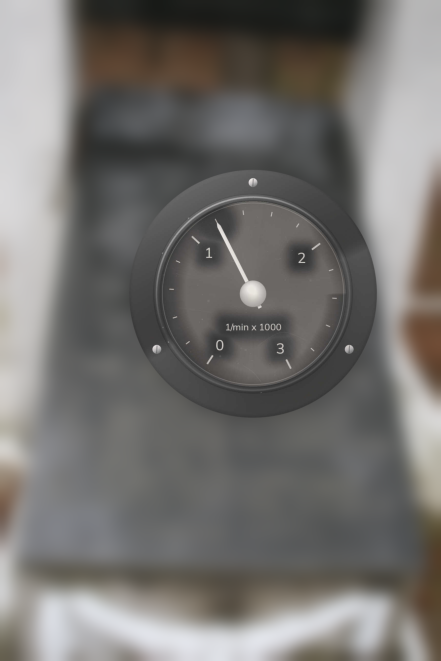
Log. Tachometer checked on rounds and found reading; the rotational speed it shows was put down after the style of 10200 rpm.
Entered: 1200 rpm
